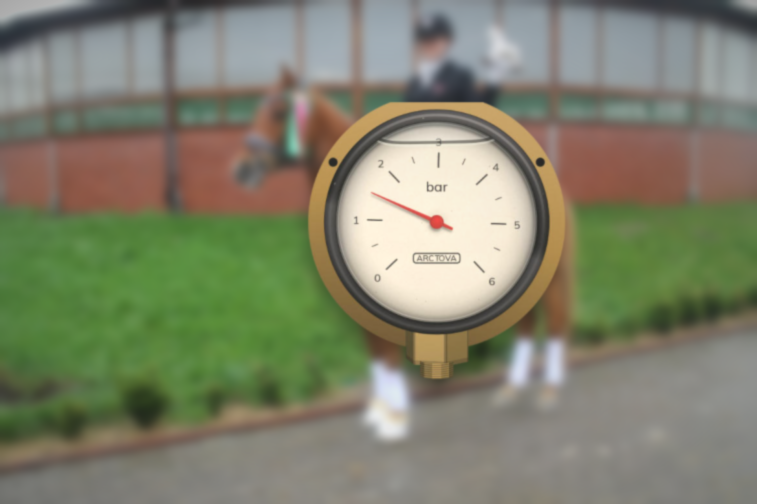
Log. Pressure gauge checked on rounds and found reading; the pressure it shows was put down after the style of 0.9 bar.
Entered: 1.5 bar
